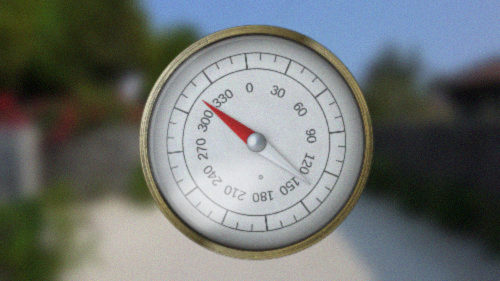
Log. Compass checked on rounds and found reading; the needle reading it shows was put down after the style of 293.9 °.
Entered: 315 °
